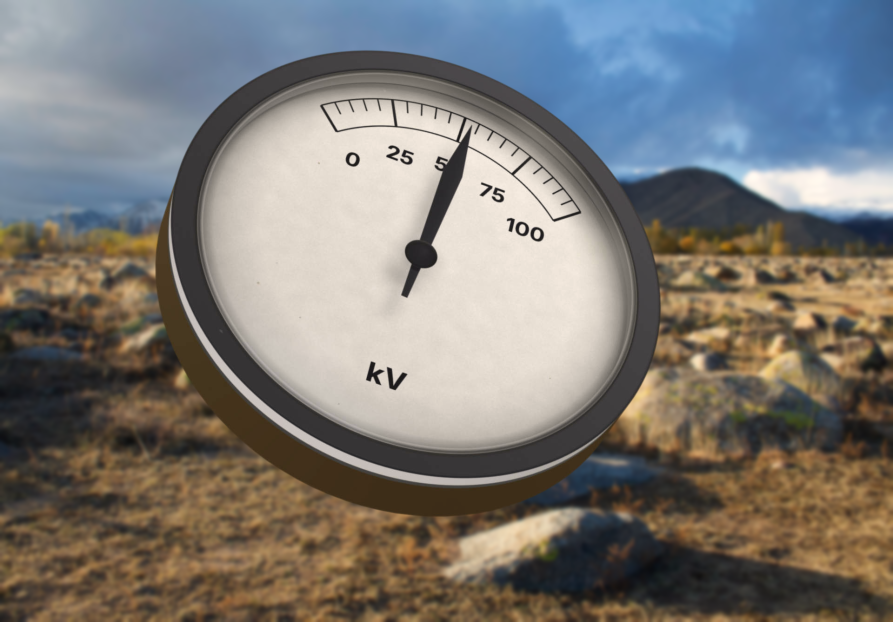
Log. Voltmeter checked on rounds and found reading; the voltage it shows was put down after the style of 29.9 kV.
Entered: 52.5 kV
